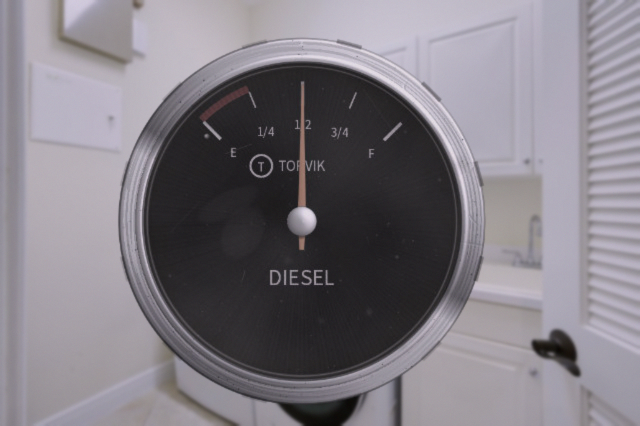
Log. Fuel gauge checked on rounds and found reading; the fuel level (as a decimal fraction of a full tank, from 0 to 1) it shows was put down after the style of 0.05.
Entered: 0.5
